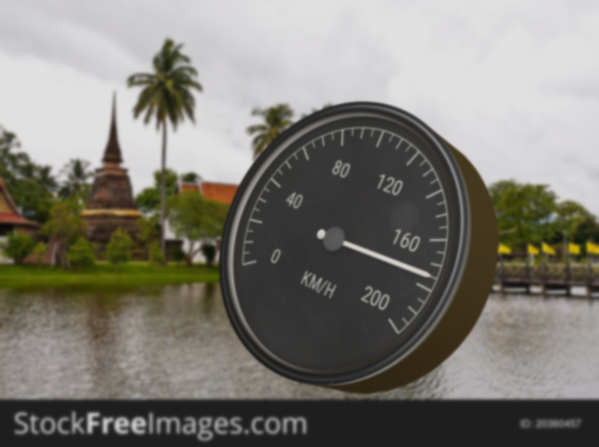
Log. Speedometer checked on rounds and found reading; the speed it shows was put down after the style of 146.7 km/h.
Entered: 175 km/h
